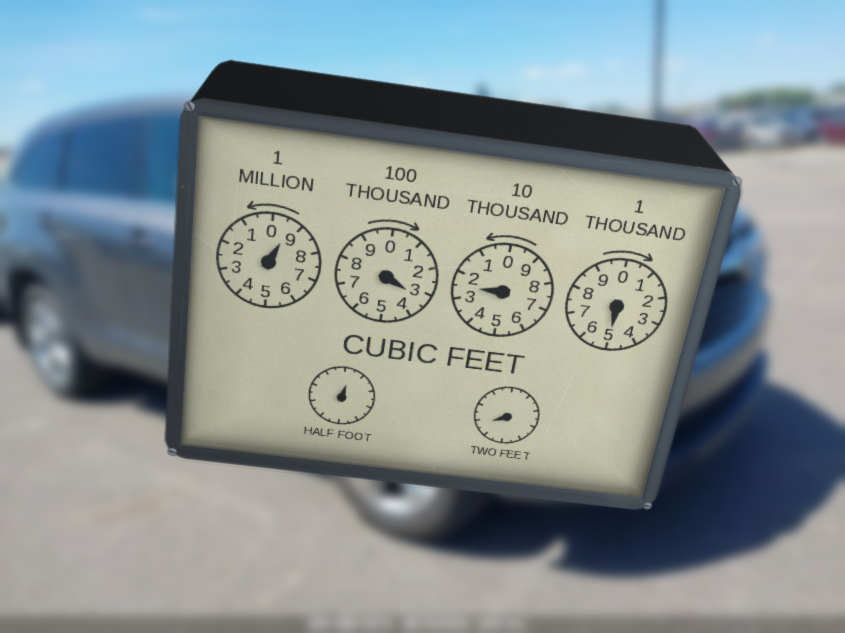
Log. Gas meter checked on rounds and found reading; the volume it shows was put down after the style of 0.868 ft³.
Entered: 932500 ft³
